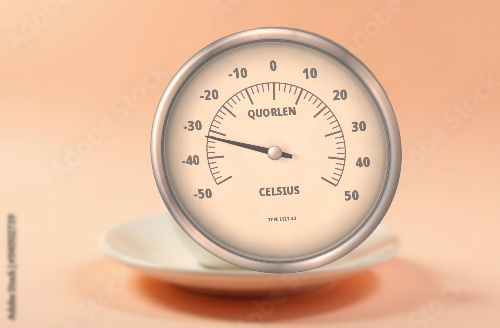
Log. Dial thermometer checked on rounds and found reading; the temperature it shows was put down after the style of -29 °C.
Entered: -32 °C
